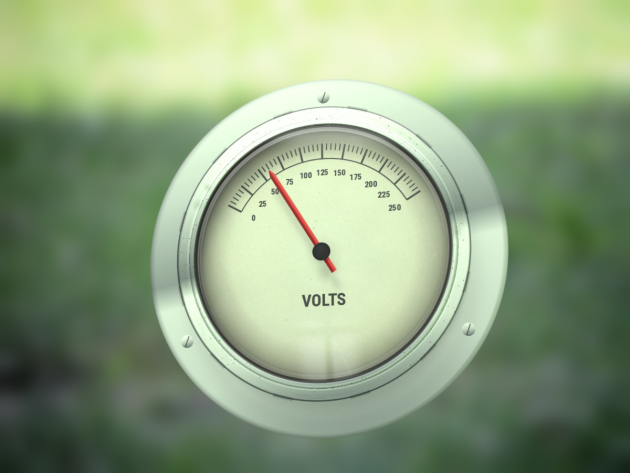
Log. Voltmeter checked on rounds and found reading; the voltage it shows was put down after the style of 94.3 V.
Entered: 60 V
